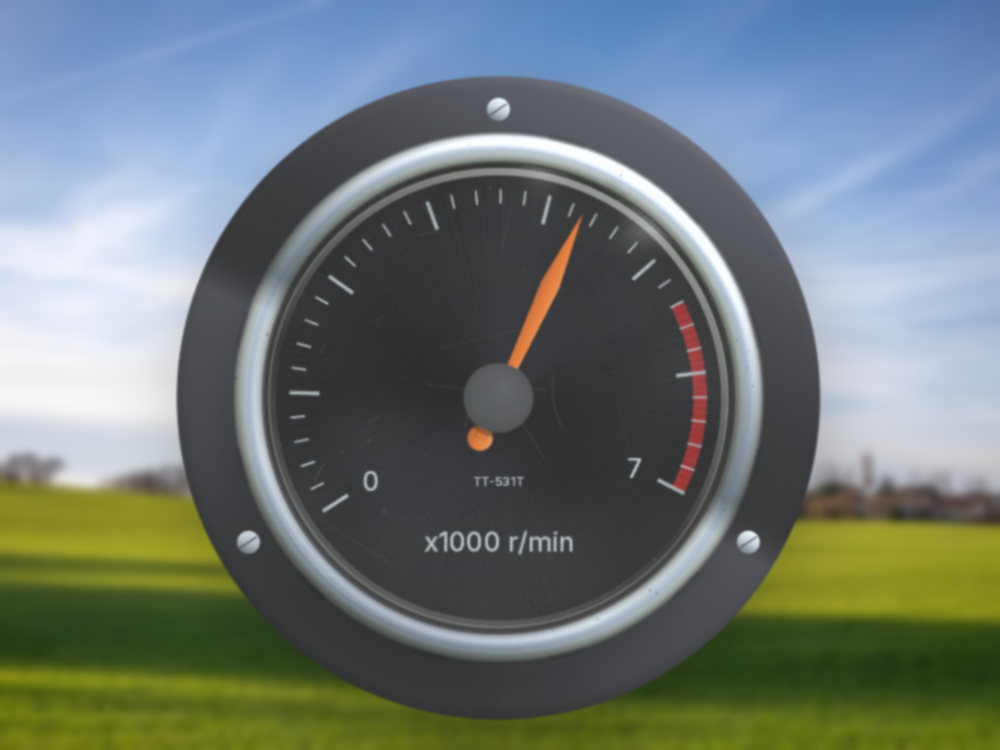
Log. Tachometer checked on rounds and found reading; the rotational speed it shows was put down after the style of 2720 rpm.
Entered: 4300 rpm
